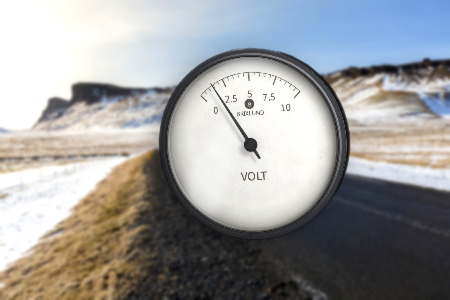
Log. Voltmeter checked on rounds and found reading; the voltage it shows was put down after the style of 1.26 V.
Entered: 1.5 V
